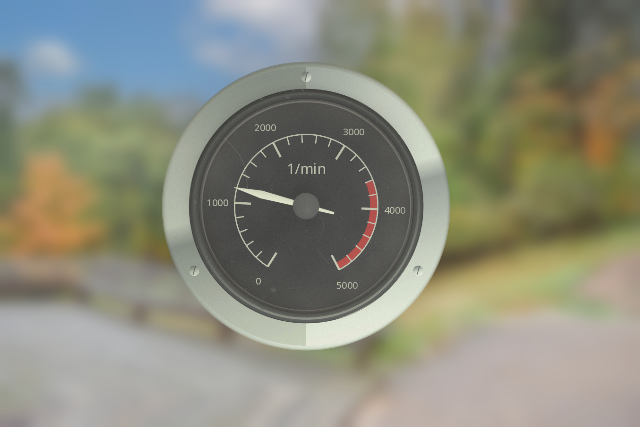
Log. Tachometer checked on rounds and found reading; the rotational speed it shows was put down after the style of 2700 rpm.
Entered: 1200 rpm
